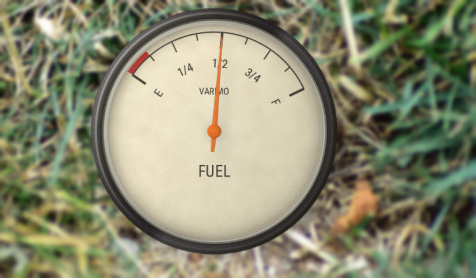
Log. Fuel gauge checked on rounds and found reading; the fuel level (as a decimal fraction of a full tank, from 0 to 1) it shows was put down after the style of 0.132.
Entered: 0.5
